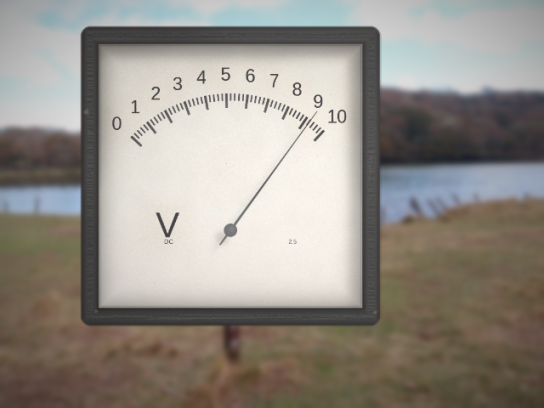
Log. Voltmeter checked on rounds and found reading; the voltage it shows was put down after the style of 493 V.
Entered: 9.2 V
